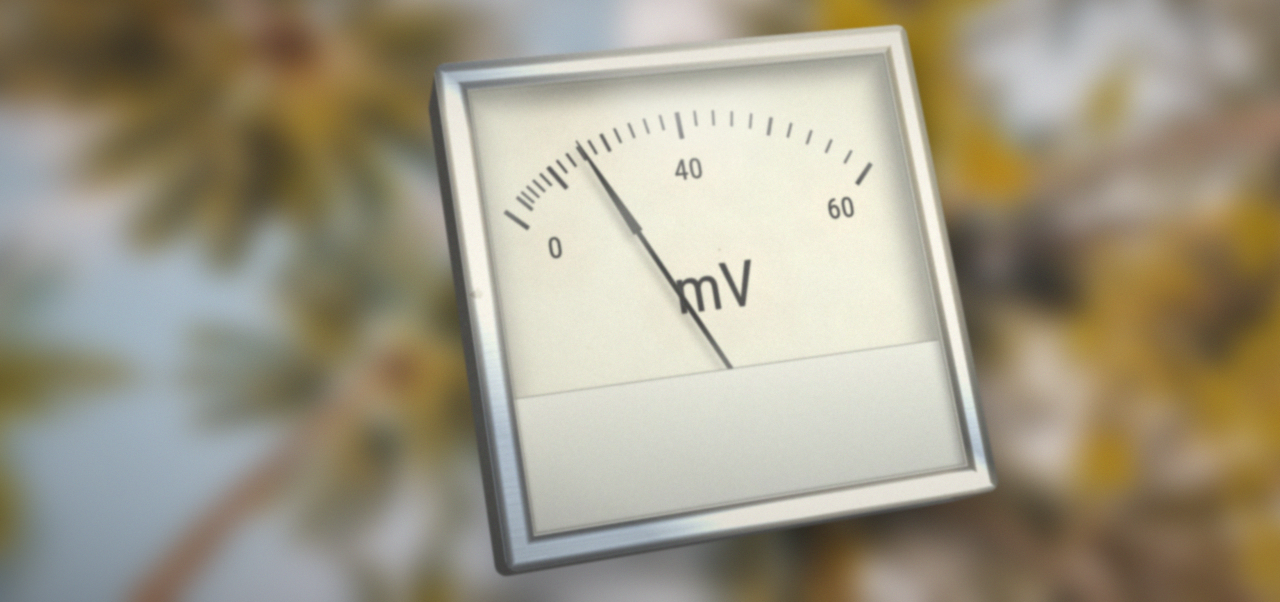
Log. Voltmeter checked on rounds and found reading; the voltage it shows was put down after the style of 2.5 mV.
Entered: 26 mV
